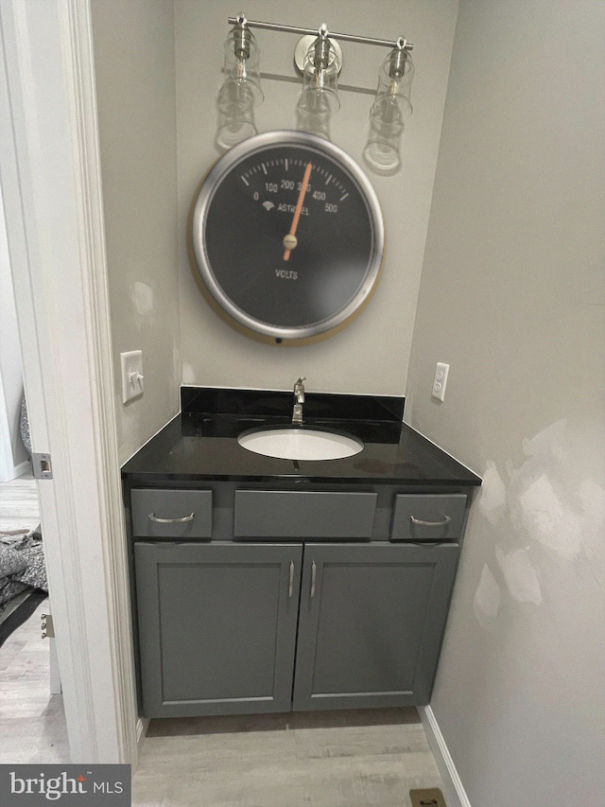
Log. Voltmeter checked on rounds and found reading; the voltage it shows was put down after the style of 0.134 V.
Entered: 300 V
